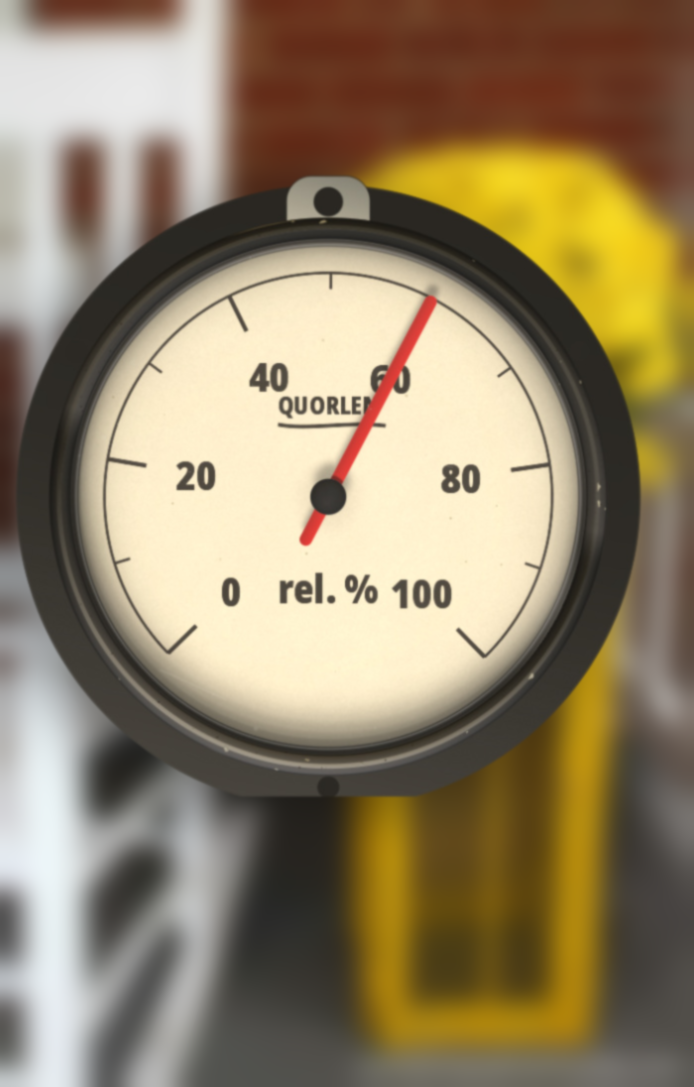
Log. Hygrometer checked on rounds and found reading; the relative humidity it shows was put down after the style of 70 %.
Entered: 60 %
